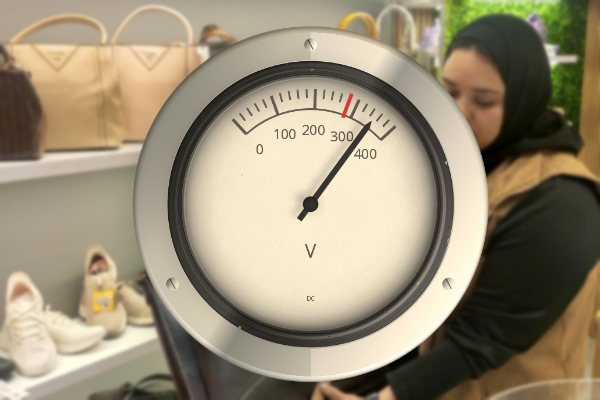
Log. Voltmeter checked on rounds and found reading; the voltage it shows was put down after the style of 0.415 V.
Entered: 350 V
